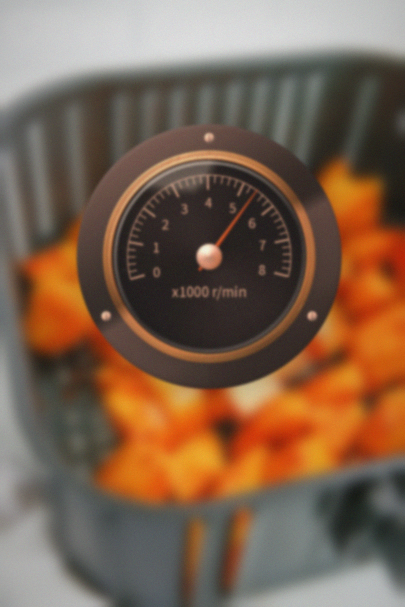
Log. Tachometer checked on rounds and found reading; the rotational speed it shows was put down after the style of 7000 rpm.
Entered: 5400 rpm
